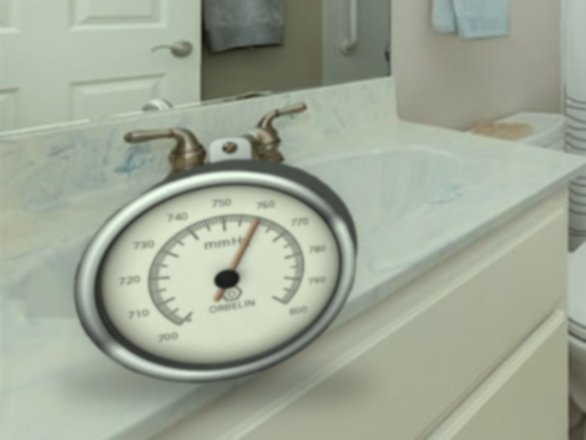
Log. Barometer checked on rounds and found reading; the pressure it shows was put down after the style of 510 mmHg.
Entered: 760 mmHg
